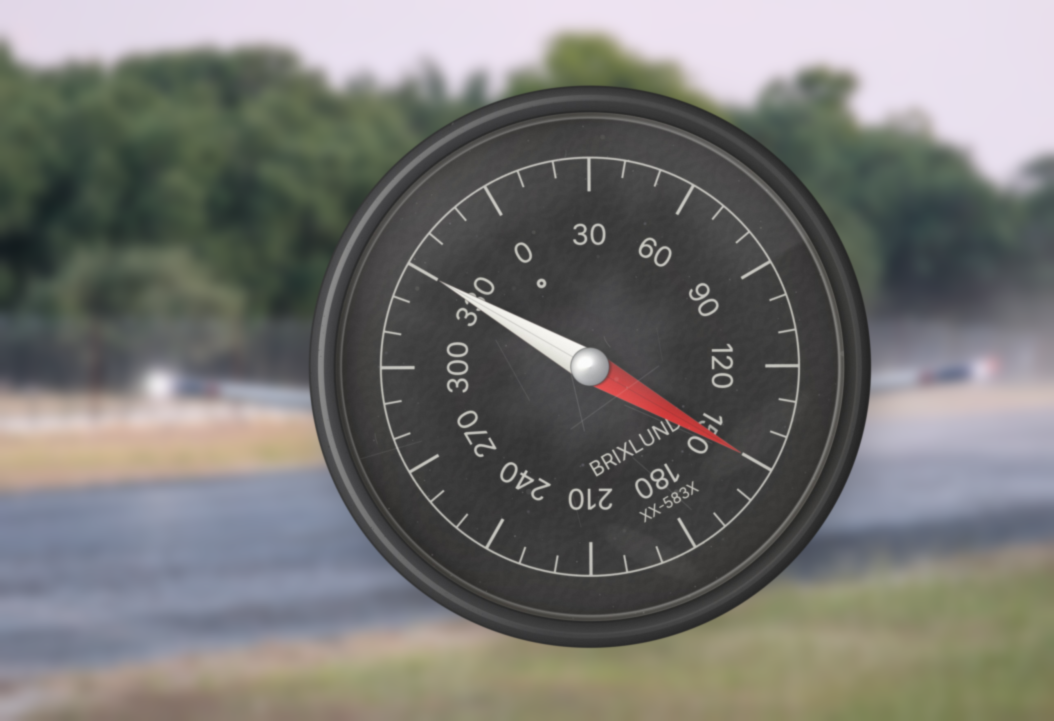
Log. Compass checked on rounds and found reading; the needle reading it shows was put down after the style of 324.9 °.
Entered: 150 °
